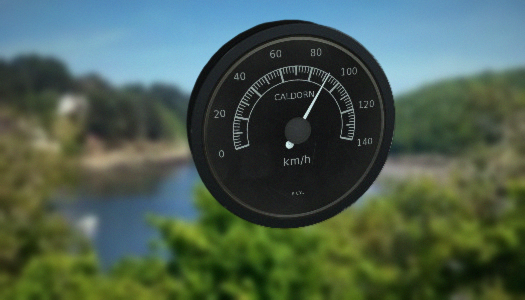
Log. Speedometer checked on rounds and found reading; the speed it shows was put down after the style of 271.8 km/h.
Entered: 90 km/h
